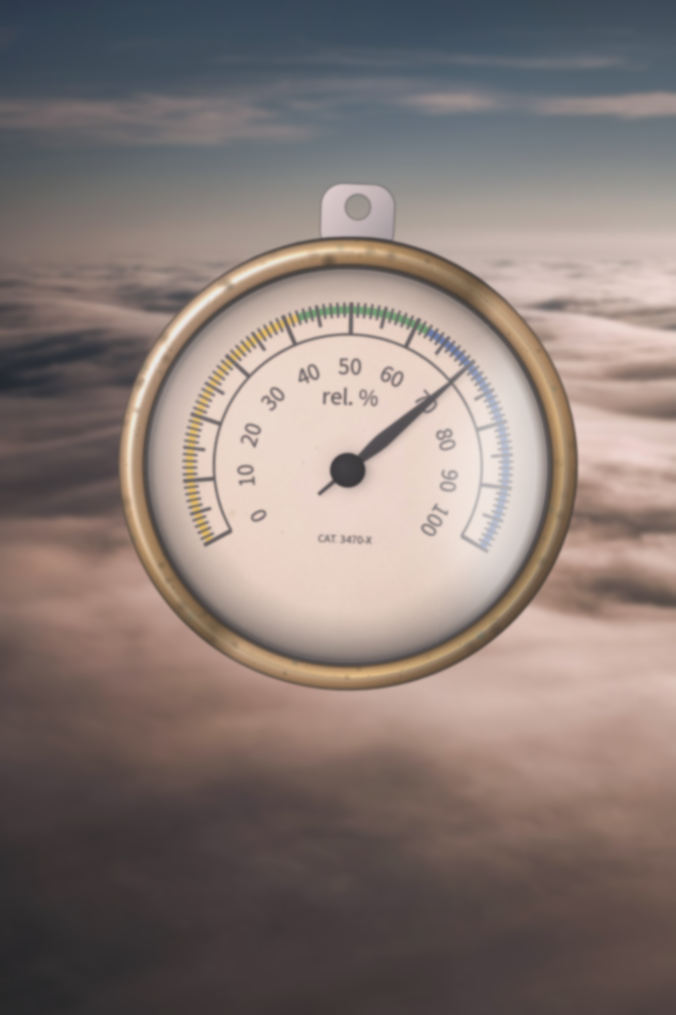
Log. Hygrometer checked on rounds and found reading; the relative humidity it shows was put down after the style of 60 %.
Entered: 70 %
